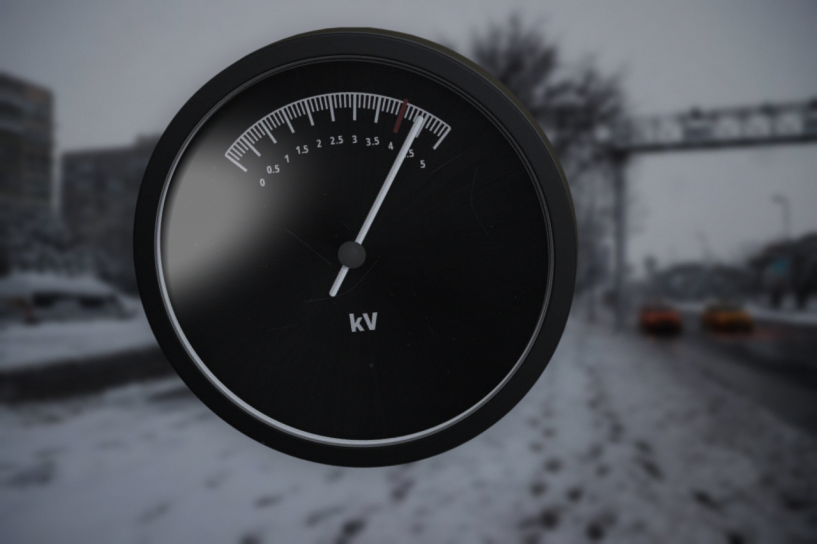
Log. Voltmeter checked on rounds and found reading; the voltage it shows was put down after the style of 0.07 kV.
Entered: 4.4 kV
